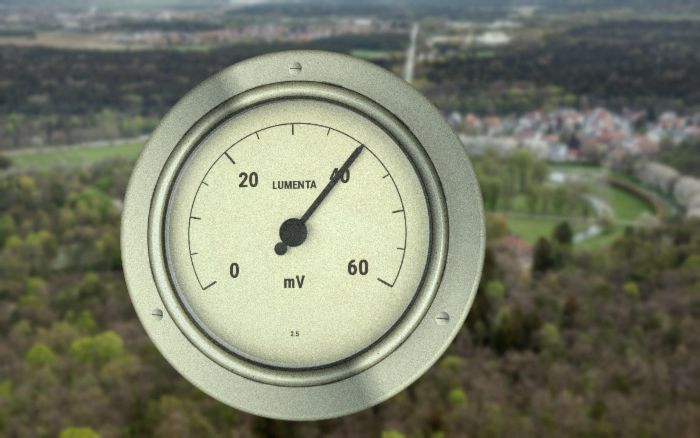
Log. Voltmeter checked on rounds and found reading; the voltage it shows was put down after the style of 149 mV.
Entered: 40 mV
